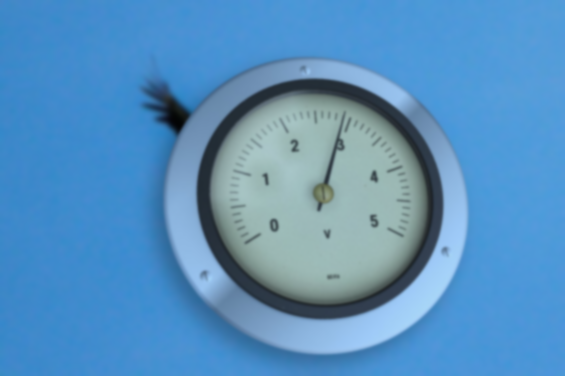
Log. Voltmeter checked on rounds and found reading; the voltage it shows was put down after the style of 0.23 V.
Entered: 2.9 V
